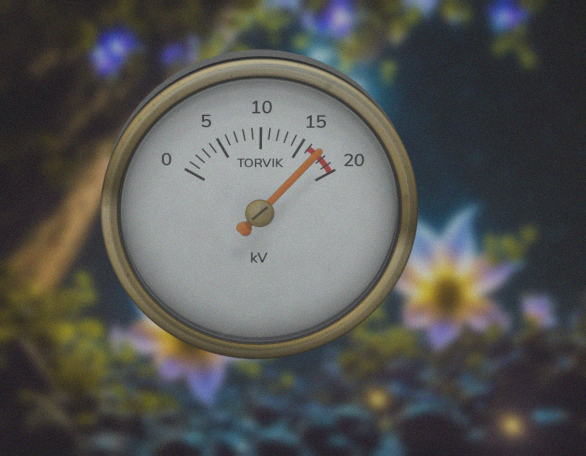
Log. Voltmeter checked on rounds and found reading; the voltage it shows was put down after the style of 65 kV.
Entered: 17 kV
